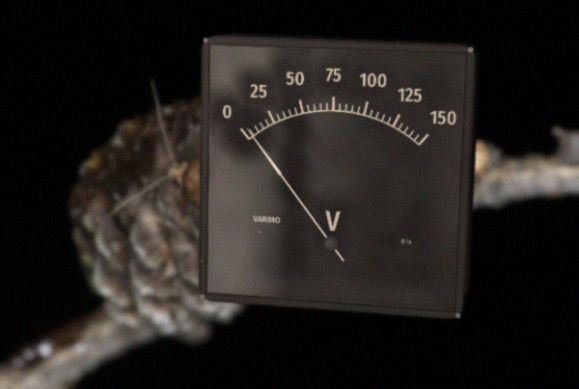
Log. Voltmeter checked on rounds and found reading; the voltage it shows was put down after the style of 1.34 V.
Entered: 5 V
